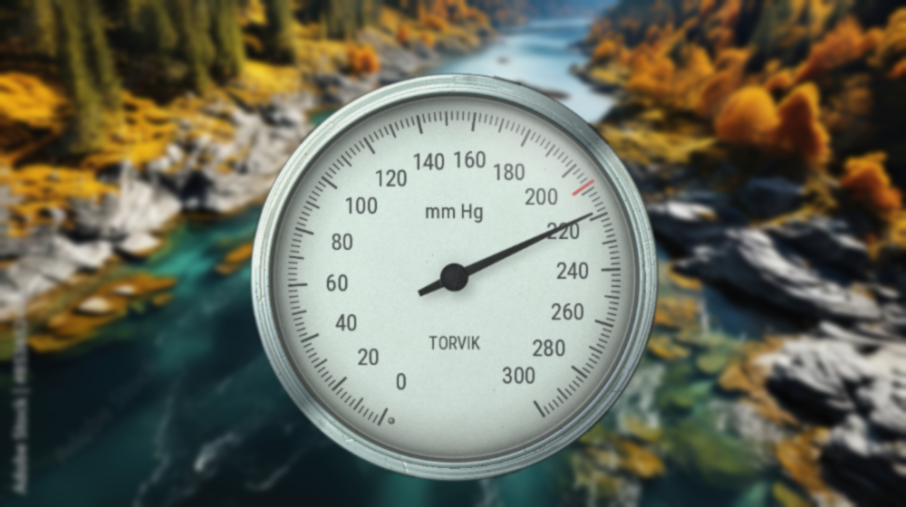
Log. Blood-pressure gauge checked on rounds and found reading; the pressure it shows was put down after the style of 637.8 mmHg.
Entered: 218 mmHg
